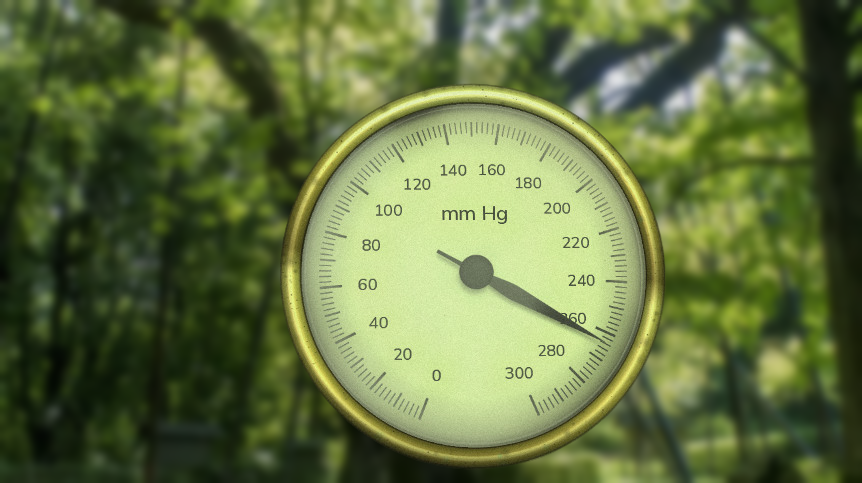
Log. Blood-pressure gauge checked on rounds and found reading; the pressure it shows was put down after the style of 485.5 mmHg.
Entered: 264 mmHg
